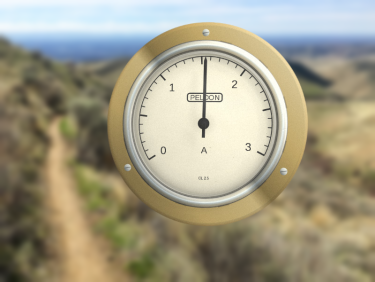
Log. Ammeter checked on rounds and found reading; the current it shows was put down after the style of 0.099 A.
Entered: 1.55 A
